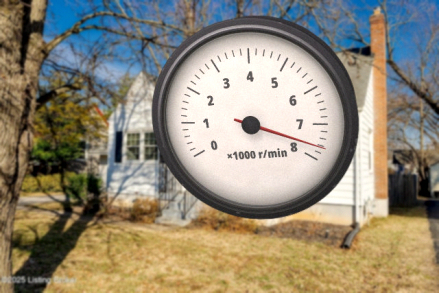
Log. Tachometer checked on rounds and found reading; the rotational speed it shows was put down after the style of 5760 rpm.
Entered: 7600 rpm
